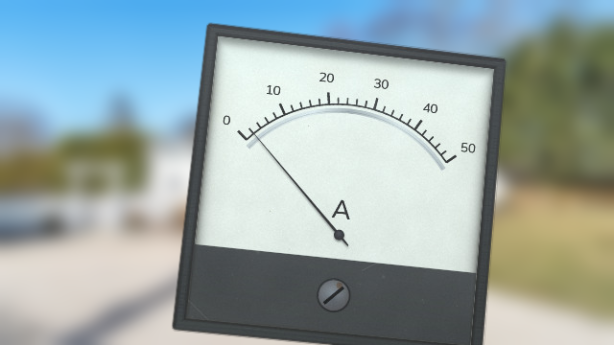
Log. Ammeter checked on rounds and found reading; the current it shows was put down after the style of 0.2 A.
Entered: 2 A
